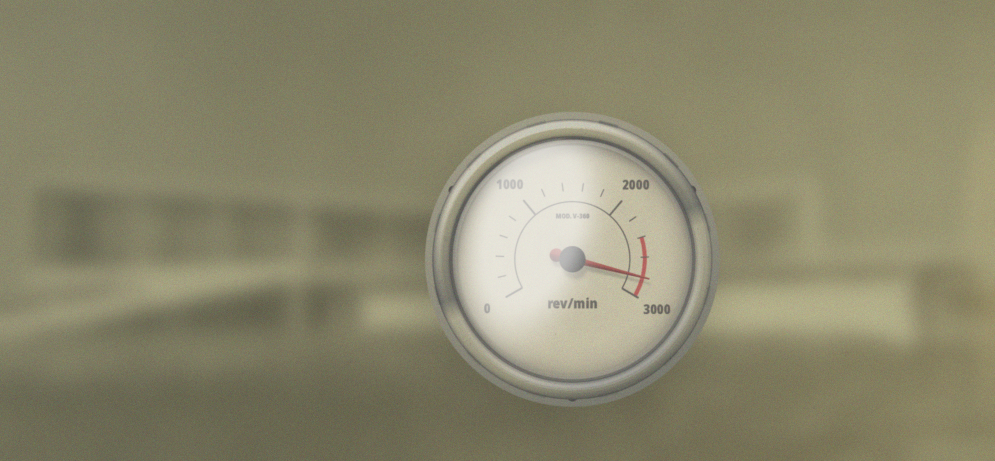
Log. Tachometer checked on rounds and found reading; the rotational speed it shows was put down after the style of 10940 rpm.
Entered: 2800 rpm
